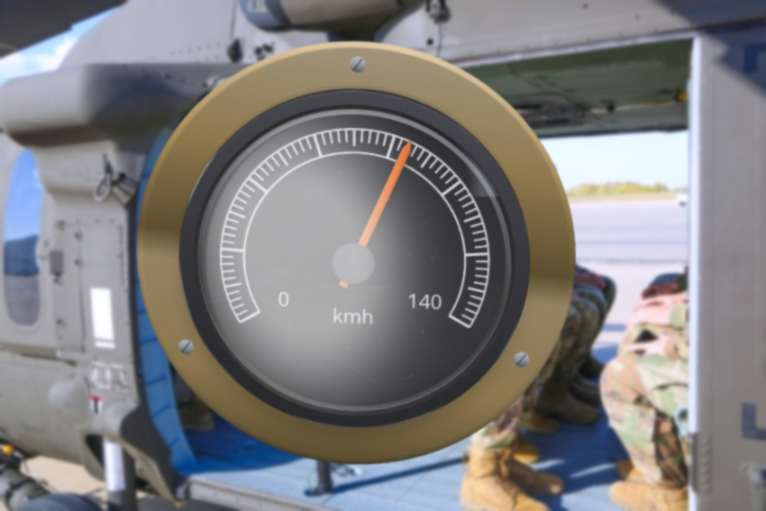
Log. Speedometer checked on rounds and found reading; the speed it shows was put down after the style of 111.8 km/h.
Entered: 84 km/h
